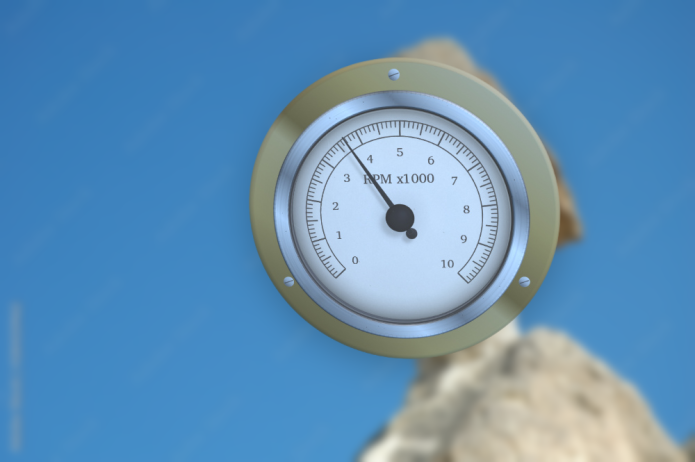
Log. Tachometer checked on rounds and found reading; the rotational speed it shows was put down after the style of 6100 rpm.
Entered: 3700 rpm
